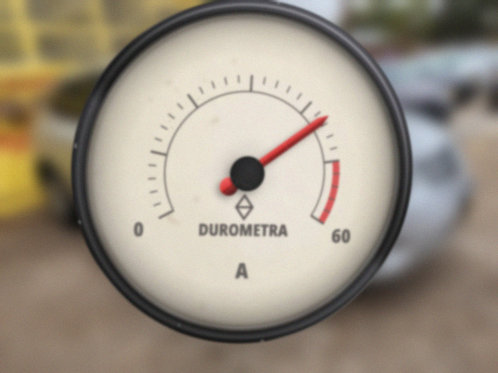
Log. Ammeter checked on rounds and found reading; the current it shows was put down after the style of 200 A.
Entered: 43 A
